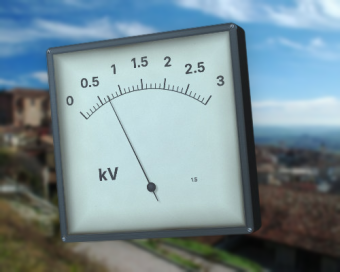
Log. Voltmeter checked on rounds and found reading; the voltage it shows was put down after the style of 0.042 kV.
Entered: 0.7 kV
